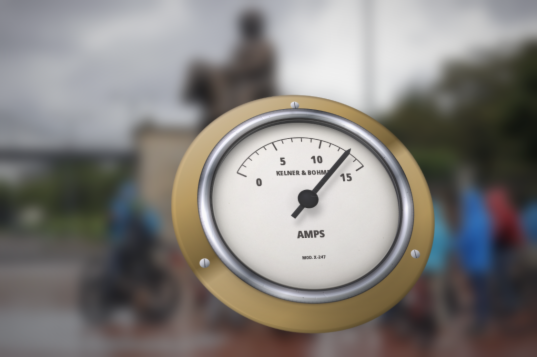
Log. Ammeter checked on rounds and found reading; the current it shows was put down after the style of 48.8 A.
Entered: 13 A
